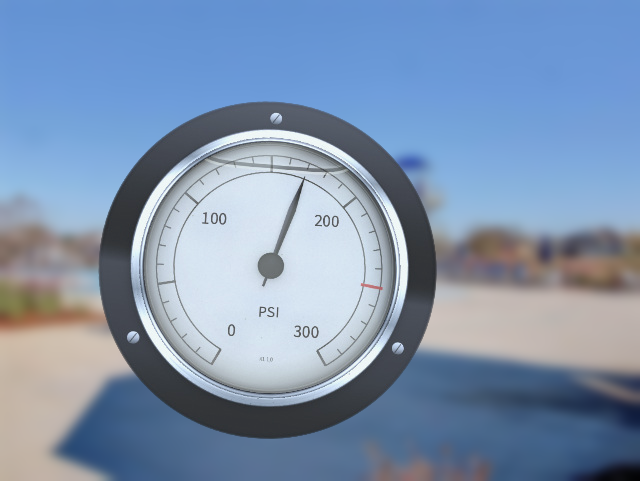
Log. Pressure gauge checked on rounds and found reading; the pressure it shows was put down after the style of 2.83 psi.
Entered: 170 psi
